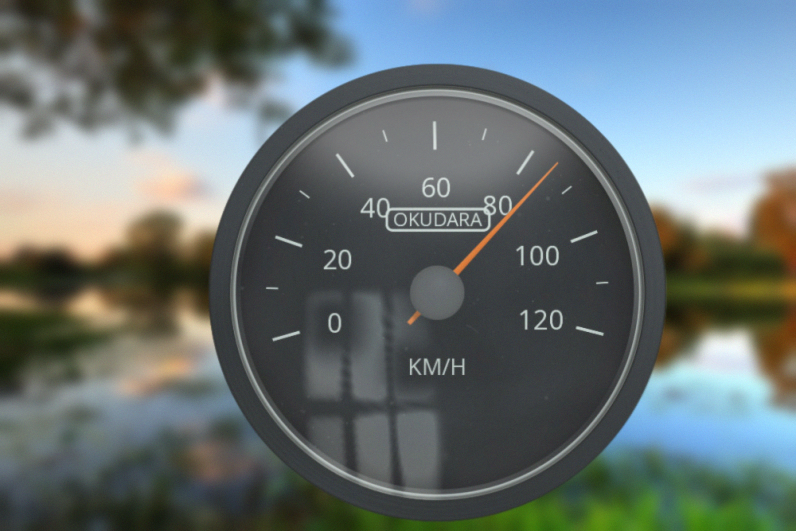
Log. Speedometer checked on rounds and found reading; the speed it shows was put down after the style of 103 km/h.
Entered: 85 km/h
